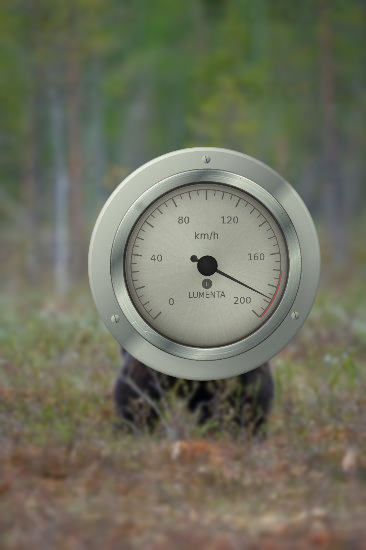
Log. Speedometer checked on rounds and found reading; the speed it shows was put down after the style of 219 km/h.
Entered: 187.5 km/h
